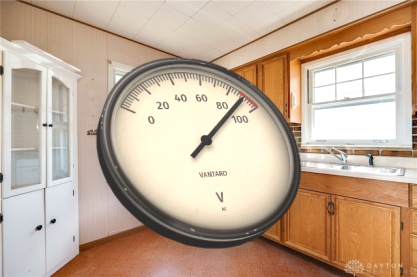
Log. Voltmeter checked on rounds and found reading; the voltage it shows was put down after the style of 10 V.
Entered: 90 V
